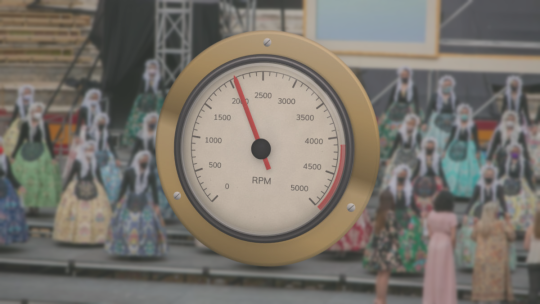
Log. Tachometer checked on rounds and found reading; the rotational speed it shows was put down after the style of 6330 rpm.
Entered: 2100 rpm
